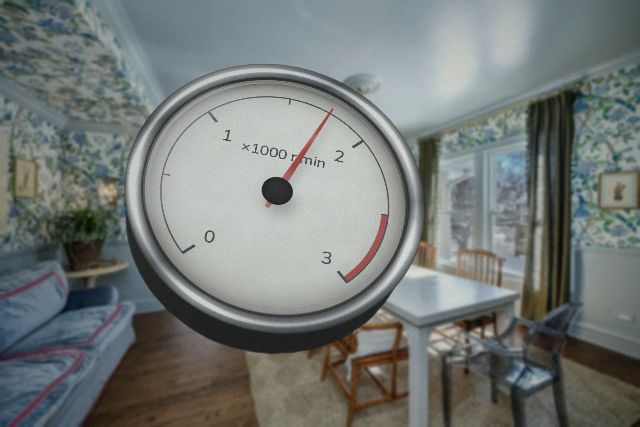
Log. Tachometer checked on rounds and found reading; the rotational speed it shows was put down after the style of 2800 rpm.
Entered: 1750 rpm
